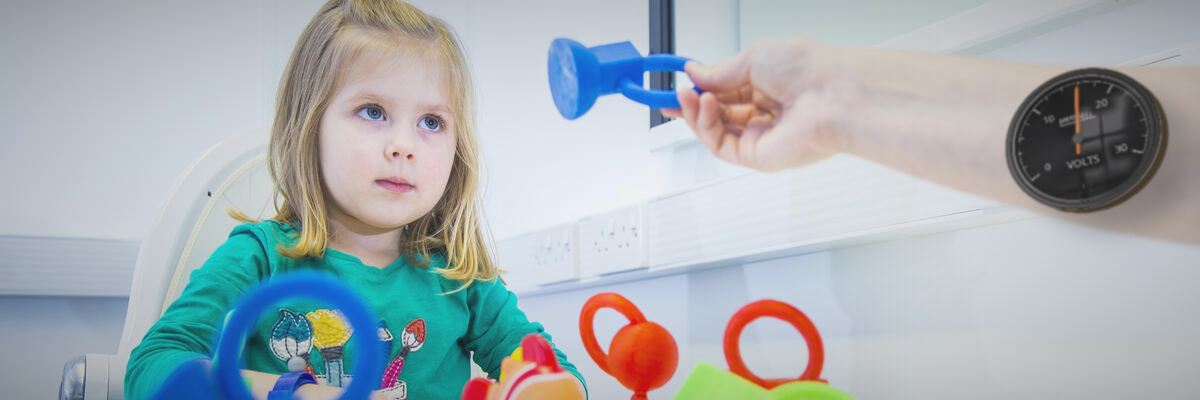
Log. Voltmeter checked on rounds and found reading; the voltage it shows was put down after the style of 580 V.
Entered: 16 V
